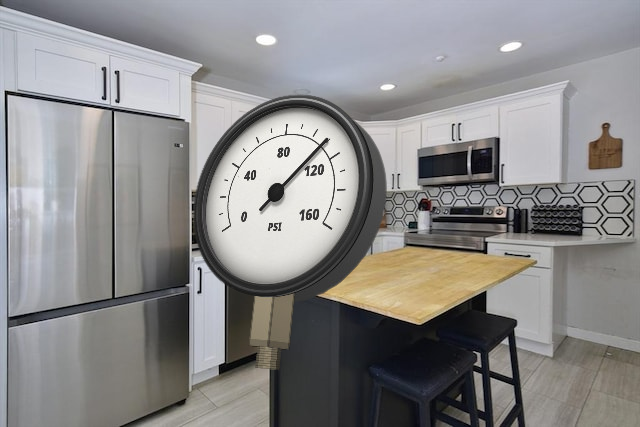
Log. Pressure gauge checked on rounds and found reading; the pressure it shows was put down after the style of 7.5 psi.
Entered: 110 psi
